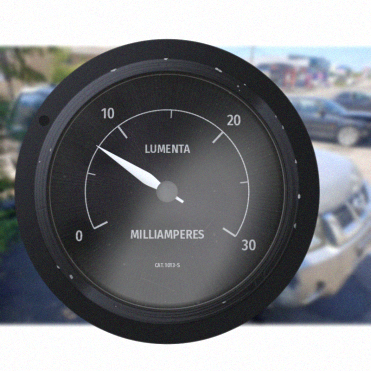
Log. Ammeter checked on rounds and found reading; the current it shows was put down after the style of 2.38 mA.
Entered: 7.5 mA
